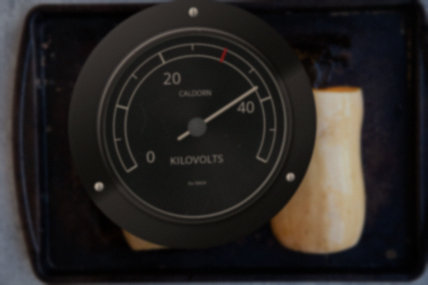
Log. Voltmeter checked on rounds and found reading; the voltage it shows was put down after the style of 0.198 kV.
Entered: 37.5 kV
